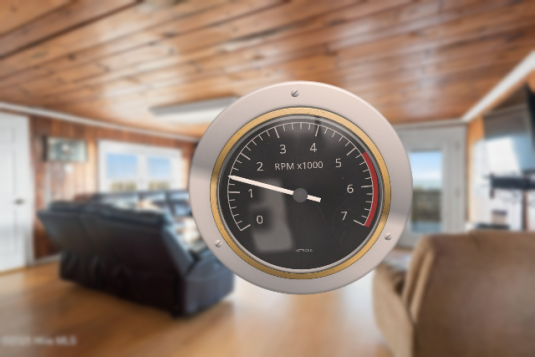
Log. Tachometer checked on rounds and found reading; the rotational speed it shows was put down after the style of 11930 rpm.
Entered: 1400 rpm
